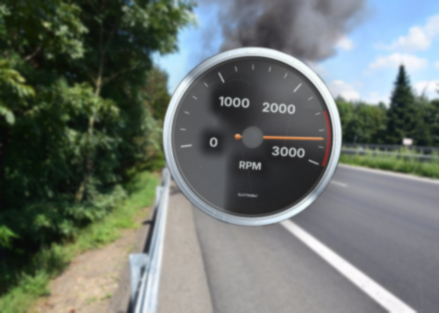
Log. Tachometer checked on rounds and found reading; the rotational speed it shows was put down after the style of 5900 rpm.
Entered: 2700 rpm
